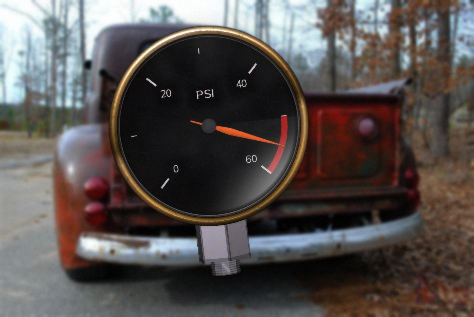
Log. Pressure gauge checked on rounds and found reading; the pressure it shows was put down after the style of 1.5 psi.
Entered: 55 psi
